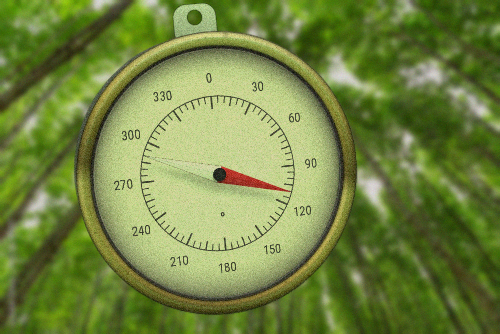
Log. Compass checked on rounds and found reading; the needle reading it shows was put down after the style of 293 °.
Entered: 110 °
